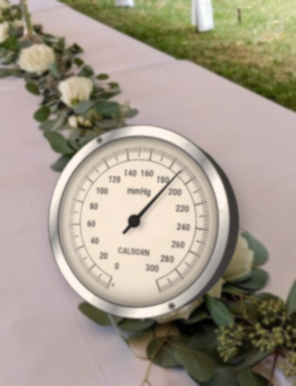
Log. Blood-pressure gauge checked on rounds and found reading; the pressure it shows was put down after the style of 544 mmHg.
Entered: 190 mmHg
